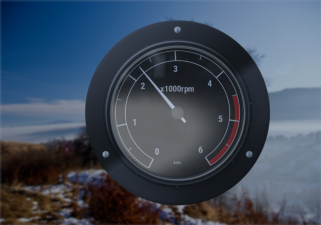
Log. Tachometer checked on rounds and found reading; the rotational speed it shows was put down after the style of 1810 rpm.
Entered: 2250 rpm
